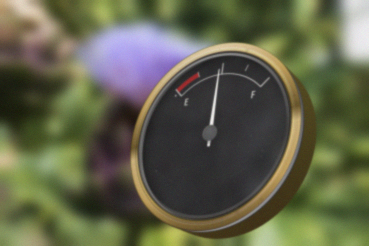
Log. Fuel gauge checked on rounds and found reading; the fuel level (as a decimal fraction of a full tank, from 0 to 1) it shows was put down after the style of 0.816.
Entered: 0.5
